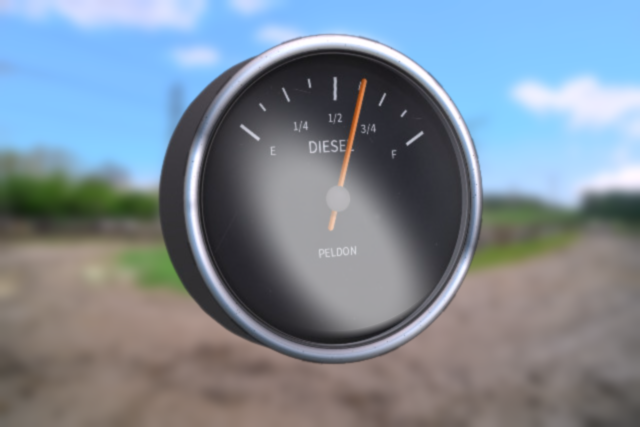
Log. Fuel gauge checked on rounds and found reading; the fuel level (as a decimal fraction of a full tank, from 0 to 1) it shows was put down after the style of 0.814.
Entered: 0.625
